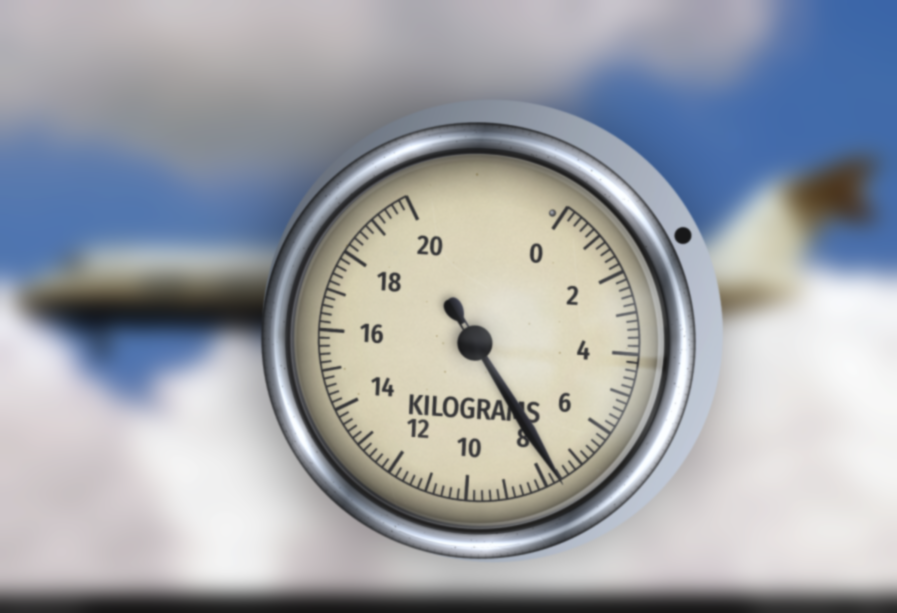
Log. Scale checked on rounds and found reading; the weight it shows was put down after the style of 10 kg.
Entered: 7.6 kg
